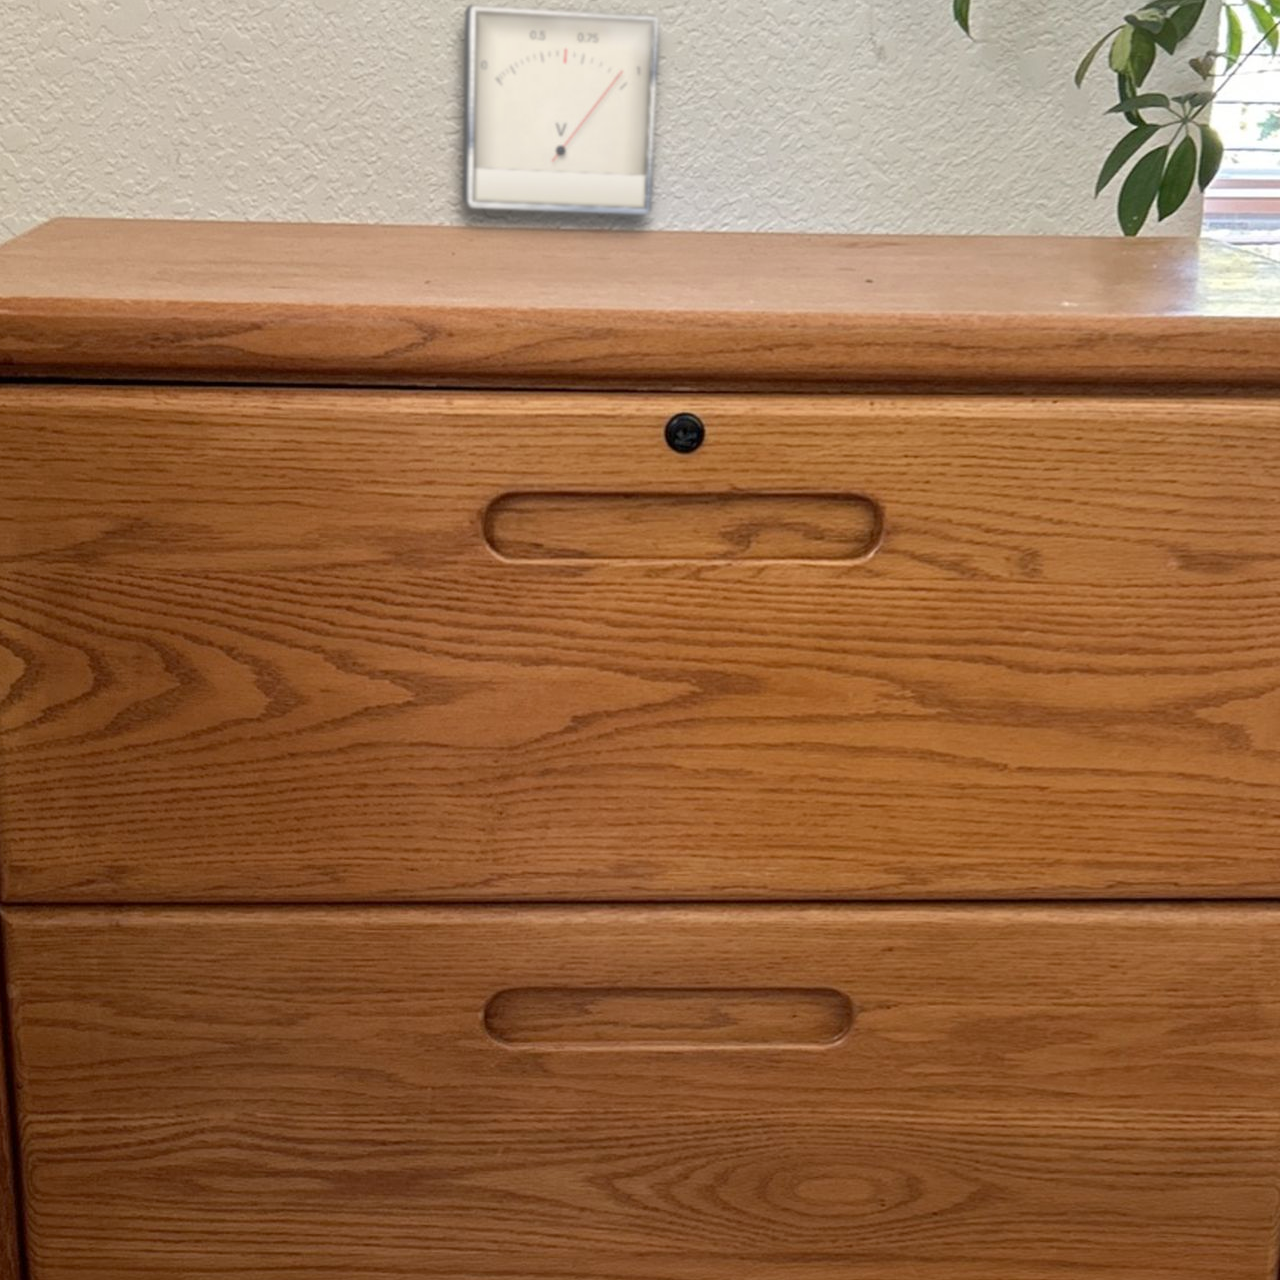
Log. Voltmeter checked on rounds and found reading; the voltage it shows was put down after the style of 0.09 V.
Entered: 0.95 V
